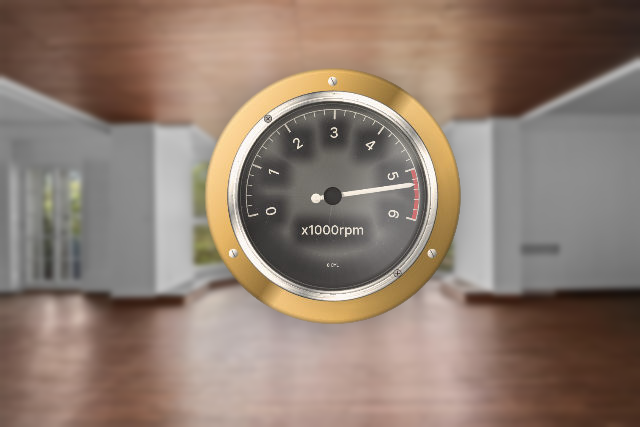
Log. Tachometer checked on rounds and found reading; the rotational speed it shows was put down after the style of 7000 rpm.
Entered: 5300 rpm
